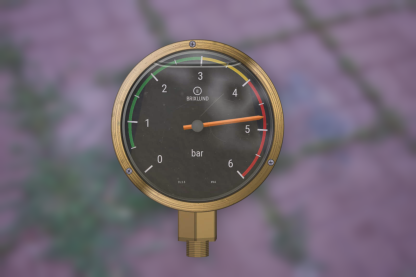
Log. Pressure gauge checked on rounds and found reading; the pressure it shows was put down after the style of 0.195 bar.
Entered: 4.75 bar
